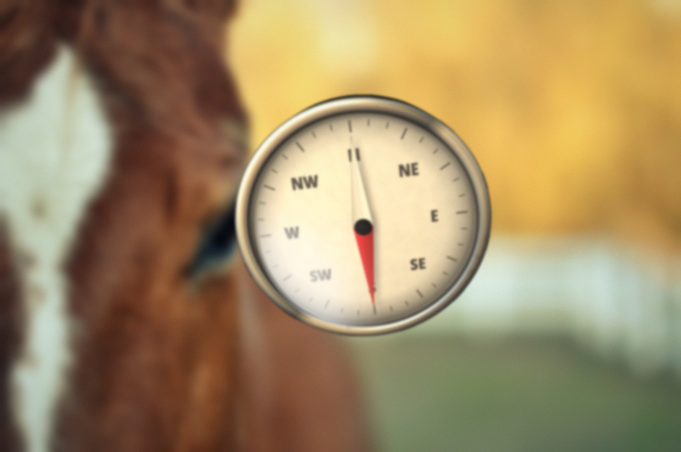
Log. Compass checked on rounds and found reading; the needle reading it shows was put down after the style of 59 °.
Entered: 180 °
